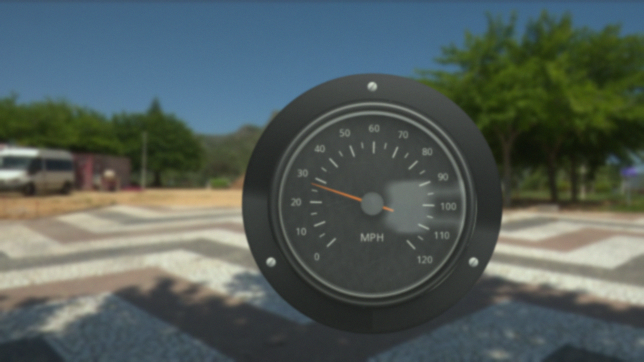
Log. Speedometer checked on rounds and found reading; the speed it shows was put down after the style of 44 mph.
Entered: 27.5 mph
